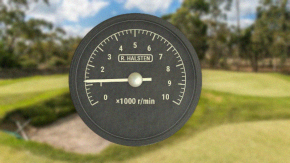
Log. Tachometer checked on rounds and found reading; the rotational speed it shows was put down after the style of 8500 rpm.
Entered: 1200 rpm
